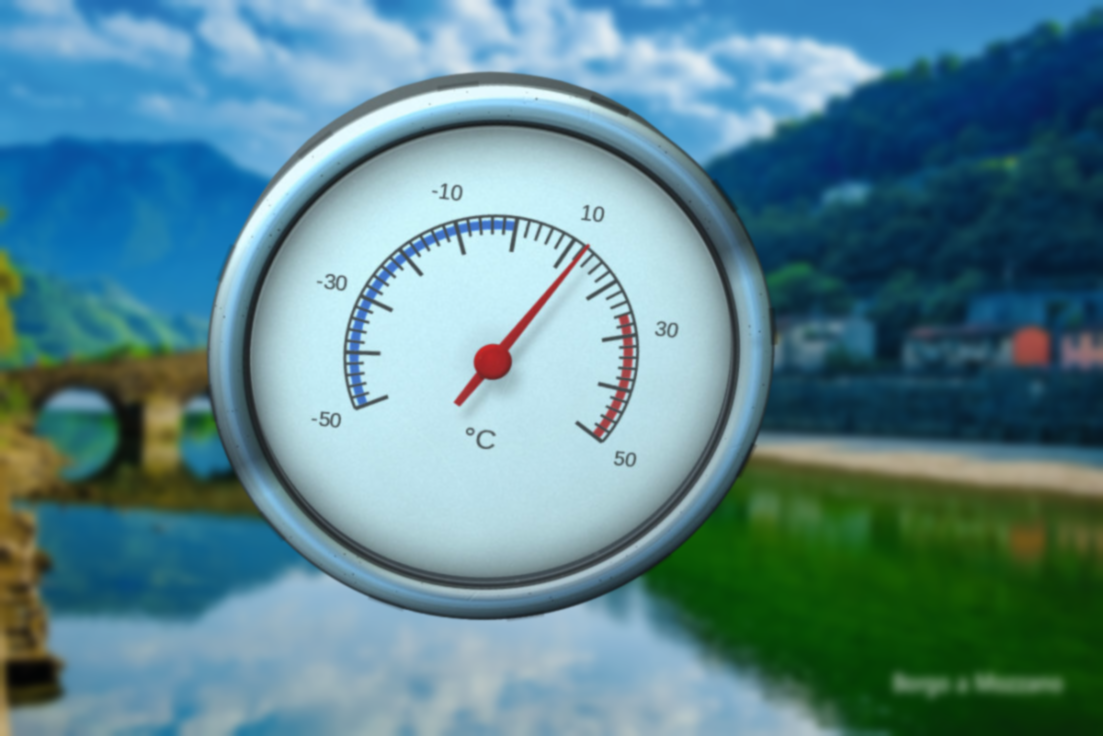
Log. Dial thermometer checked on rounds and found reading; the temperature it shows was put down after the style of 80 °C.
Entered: 12 °C
